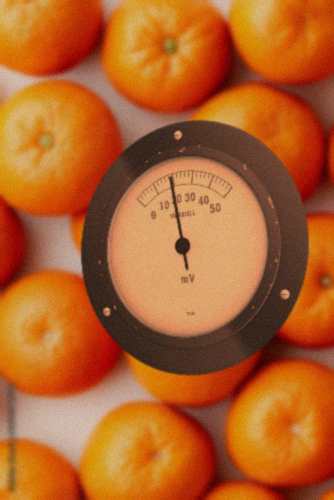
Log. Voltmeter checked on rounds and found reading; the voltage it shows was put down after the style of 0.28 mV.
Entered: 20 mV
